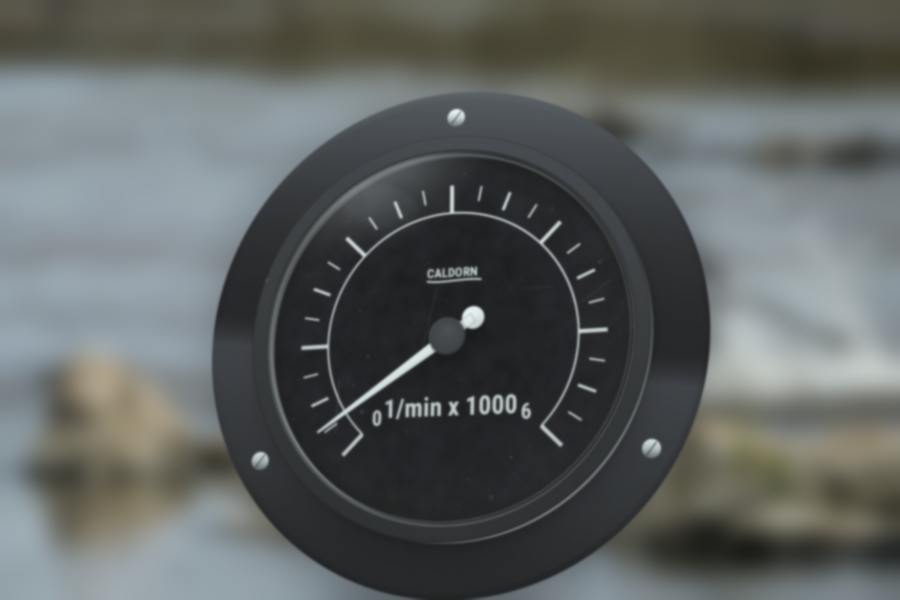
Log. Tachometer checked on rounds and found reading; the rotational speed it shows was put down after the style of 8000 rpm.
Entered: 250 rpm
